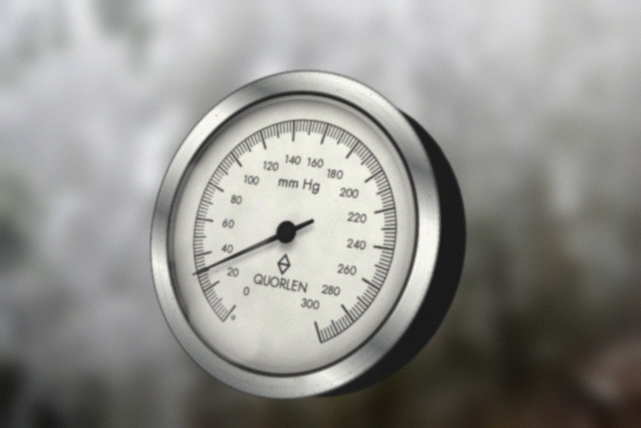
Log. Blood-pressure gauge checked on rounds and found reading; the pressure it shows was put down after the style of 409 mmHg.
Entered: 30 mmHg
